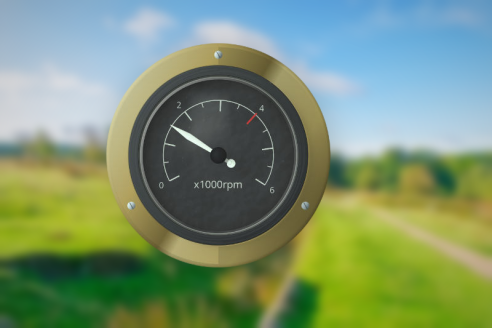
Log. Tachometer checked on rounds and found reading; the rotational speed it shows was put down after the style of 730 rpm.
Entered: 1500 rpm
